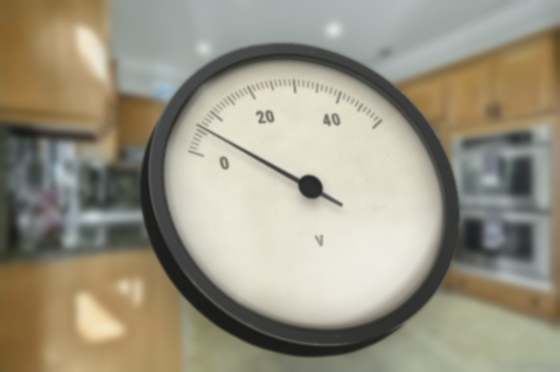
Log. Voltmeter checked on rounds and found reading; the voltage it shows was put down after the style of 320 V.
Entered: 5 V
